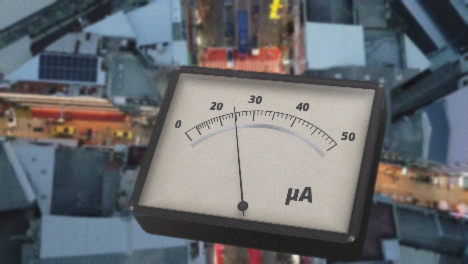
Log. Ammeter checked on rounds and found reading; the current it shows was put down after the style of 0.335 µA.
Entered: 25 µA
